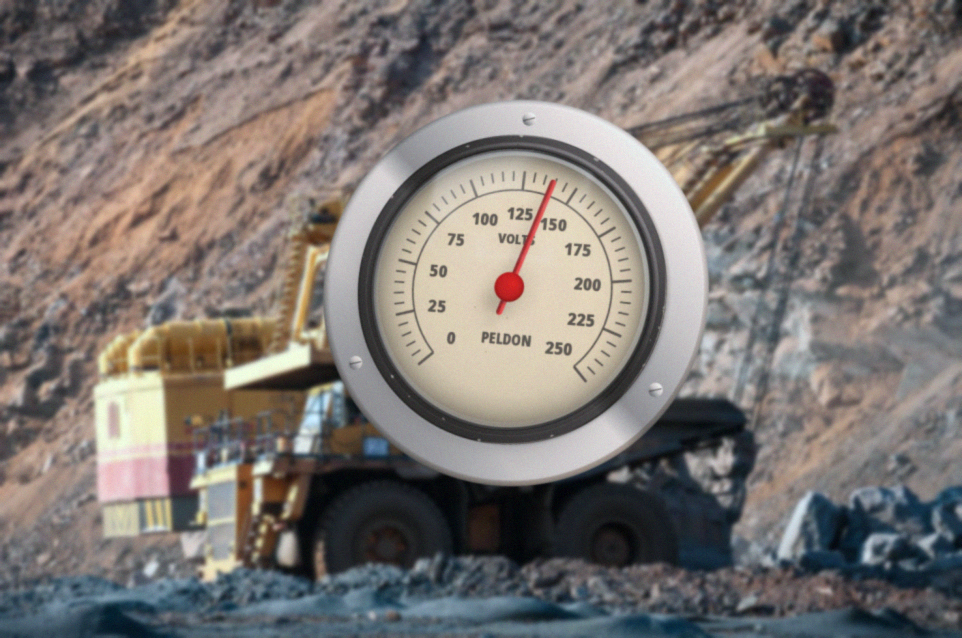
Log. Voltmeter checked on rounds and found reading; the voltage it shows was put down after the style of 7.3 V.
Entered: 140 V
